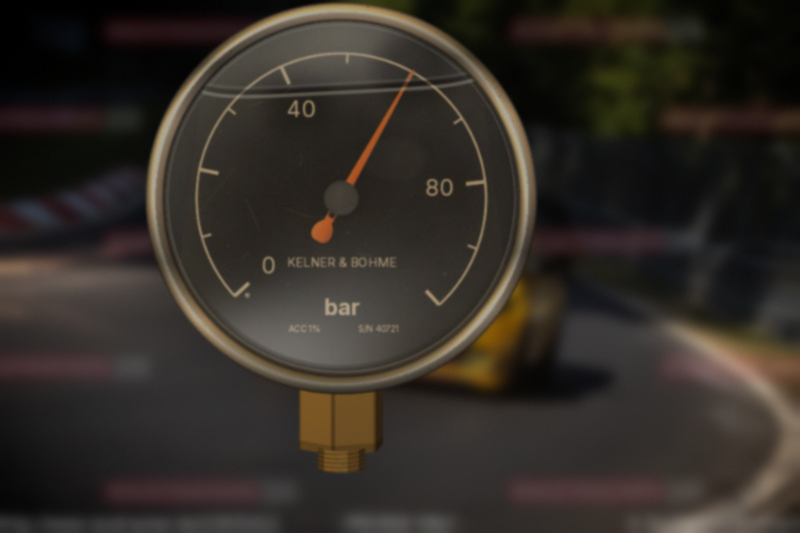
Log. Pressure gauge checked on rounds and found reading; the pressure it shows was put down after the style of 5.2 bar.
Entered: 60 bar
